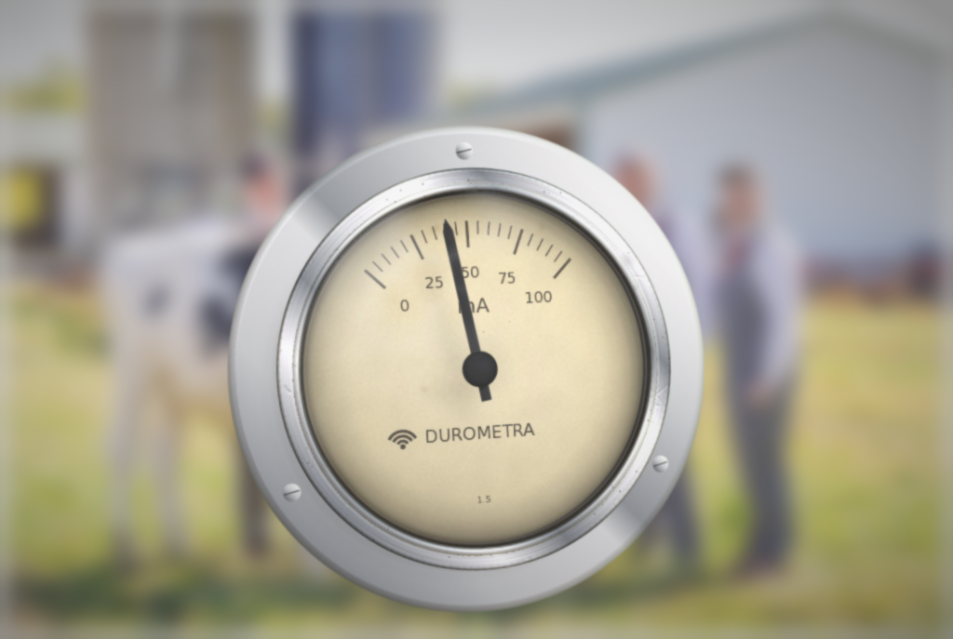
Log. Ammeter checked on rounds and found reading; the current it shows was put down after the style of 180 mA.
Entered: 40 mA
